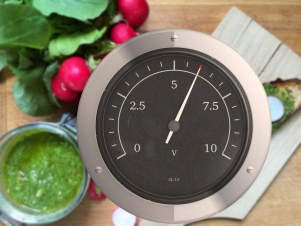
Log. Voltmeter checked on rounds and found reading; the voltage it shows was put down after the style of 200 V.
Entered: 6 V
